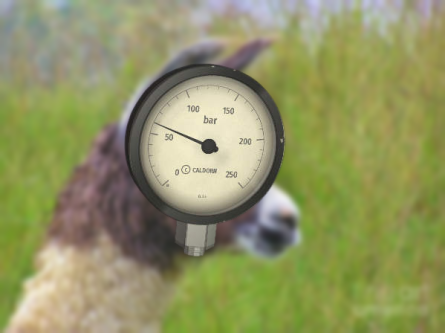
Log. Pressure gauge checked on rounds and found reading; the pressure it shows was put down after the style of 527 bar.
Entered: 60 bar
